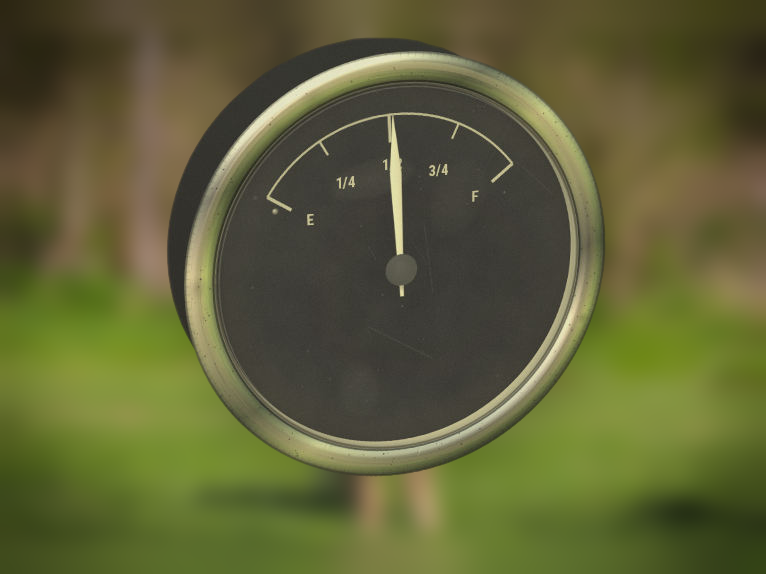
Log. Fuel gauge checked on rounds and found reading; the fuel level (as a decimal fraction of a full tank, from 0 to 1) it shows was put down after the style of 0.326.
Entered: 0.5
